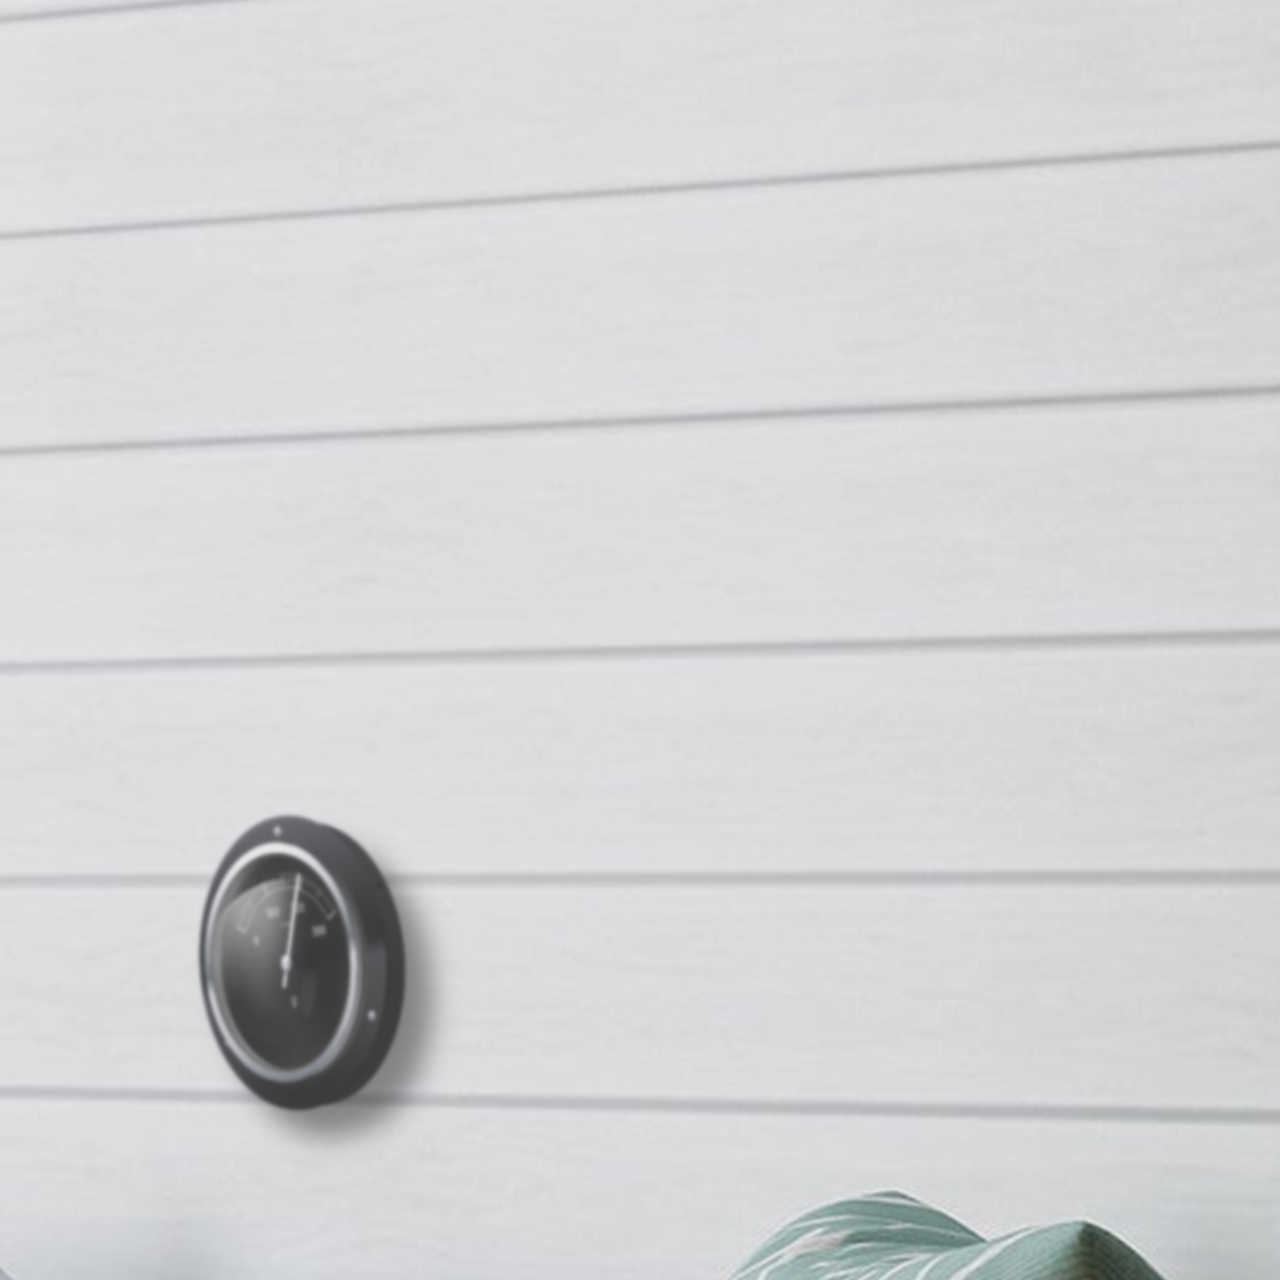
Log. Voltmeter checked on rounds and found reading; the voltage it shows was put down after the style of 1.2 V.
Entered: 200 V
